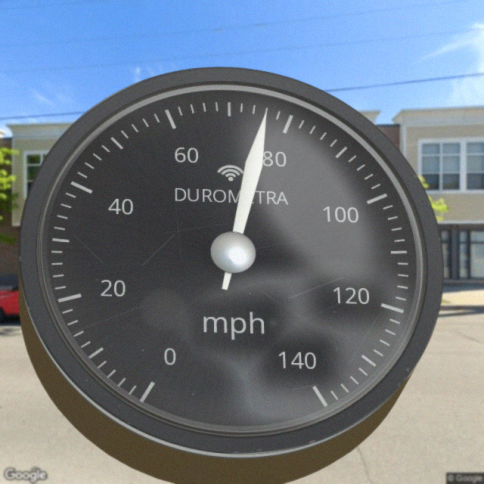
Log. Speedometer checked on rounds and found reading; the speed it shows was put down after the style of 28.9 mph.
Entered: 76 mph
